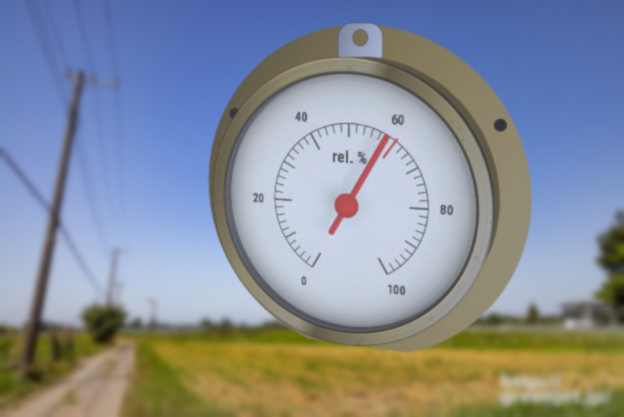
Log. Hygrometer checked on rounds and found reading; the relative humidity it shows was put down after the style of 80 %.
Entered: 60 %
